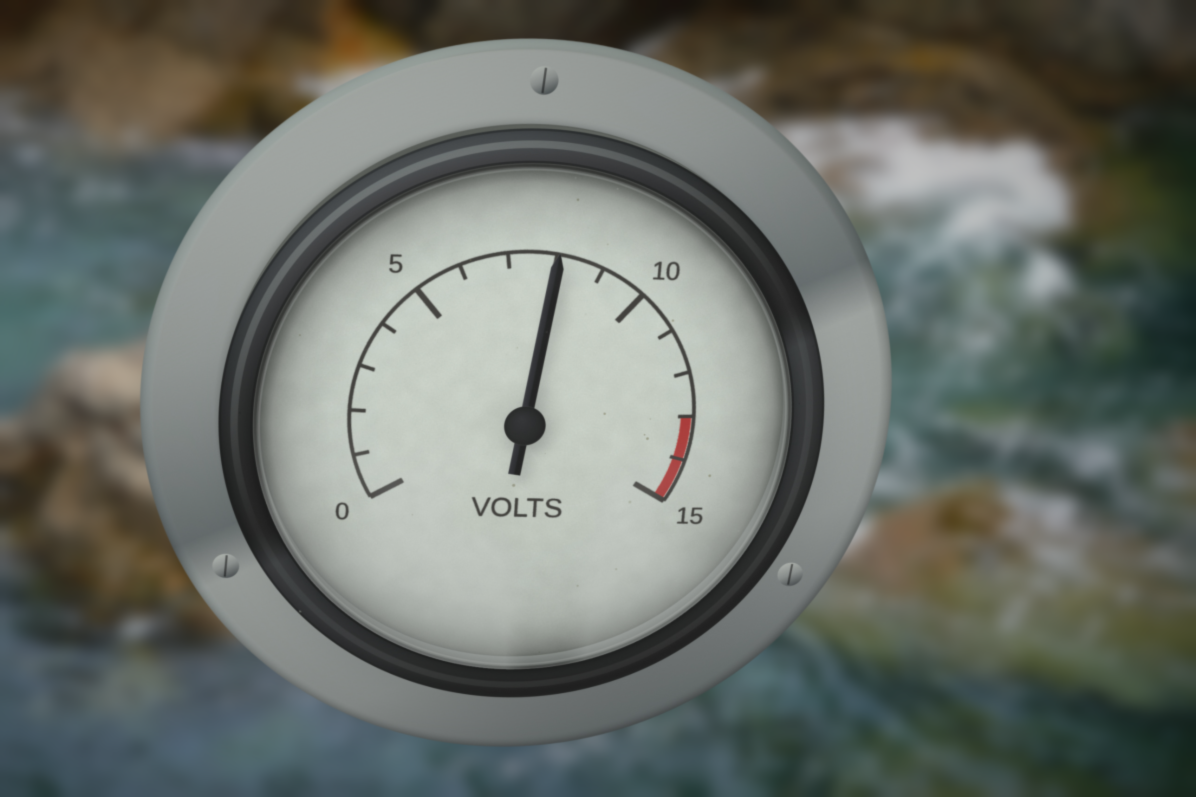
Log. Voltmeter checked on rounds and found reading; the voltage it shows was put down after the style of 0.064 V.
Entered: 8 V
